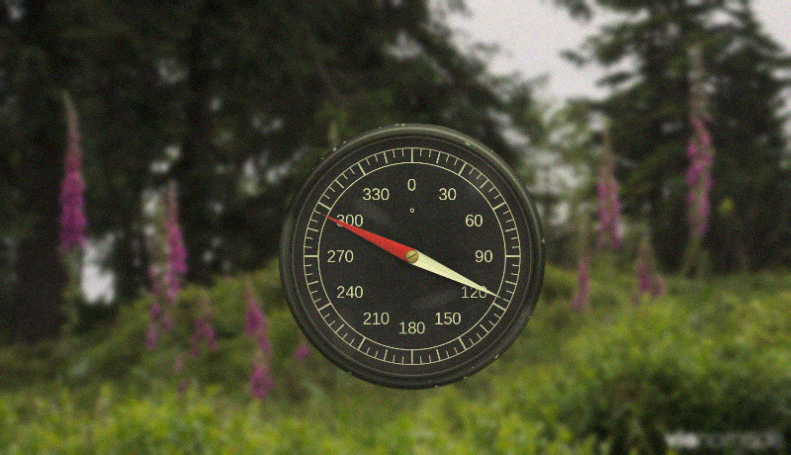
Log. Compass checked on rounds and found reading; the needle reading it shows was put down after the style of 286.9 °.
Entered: 295 °
